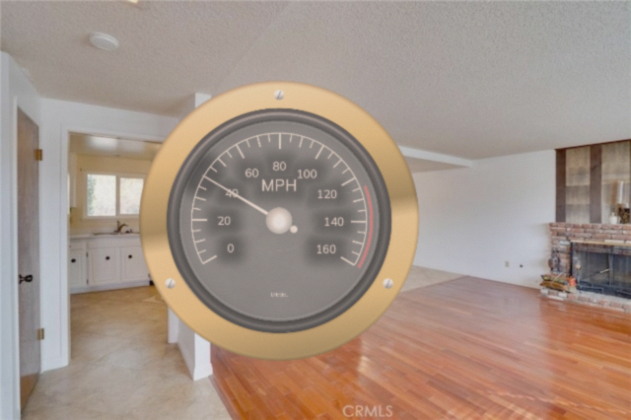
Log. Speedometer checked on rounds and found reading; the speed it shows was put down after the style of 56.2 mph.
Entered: 40 mph
